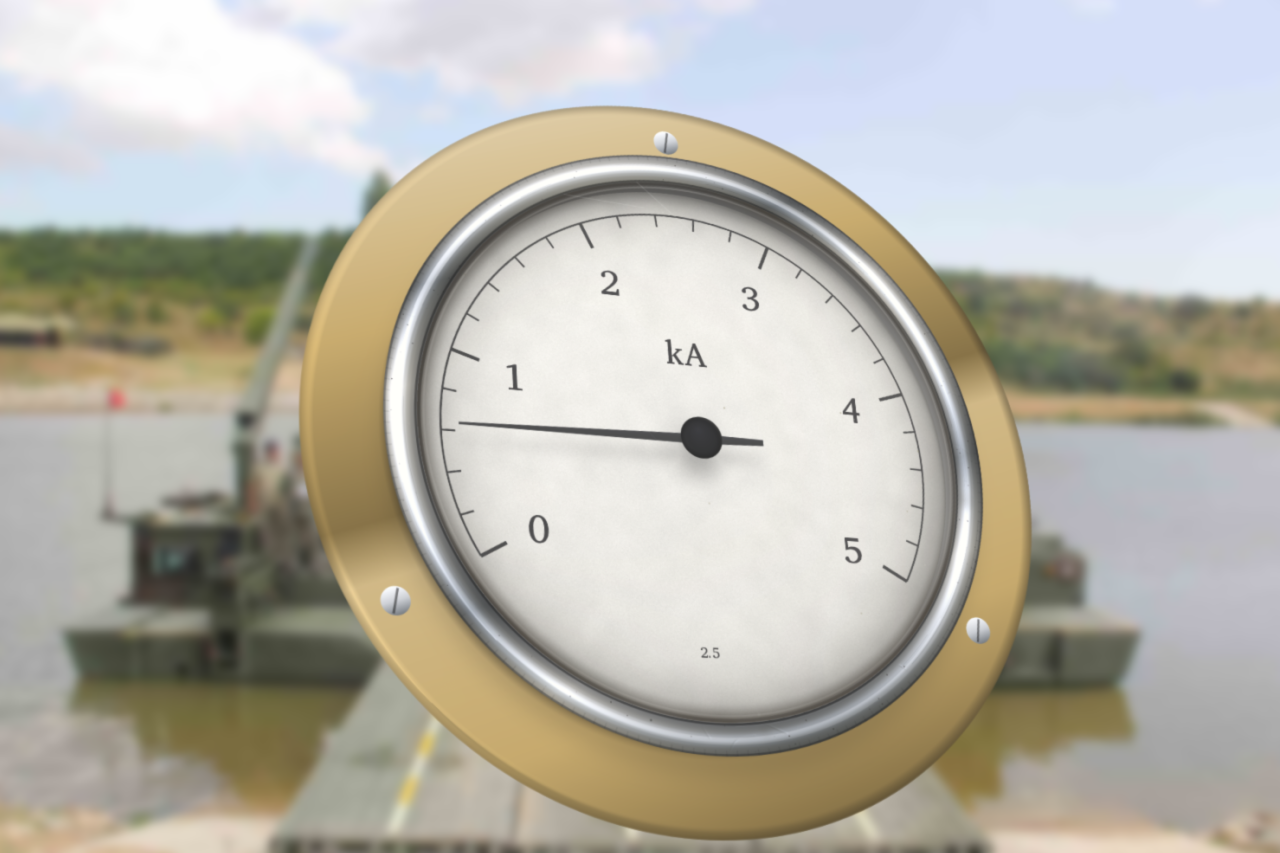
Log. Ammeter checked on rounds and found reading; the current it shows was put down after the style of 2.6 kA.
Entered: 0.6 kA
